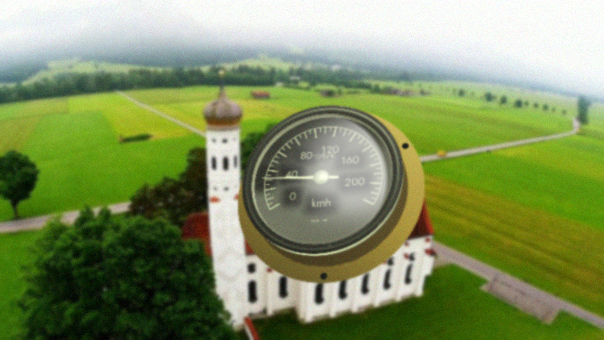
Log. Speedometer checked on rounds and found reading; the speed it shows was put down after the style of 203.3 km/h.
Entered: 30 km/h
